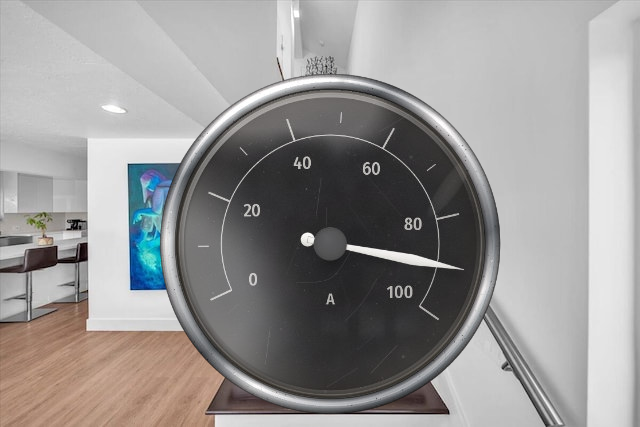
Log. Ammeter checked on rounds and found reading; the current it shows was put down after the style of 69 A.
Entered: 90 A
